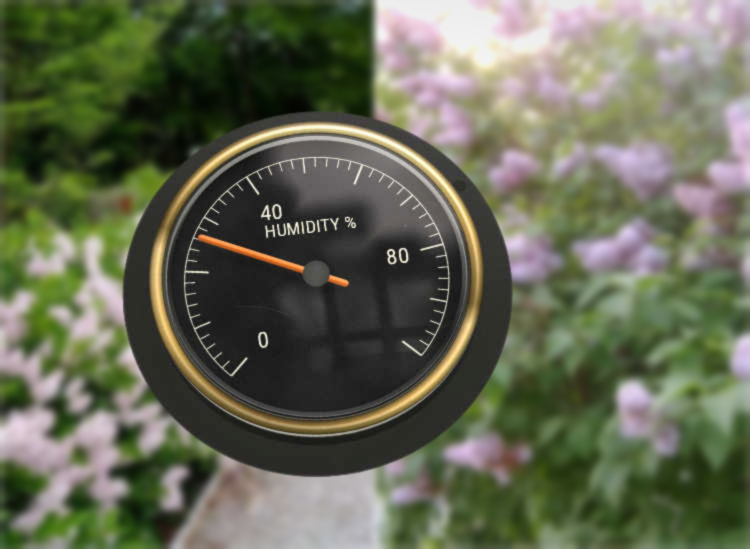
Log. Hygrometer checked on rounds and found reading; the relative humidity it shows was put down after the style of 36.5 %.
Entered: 26 %
